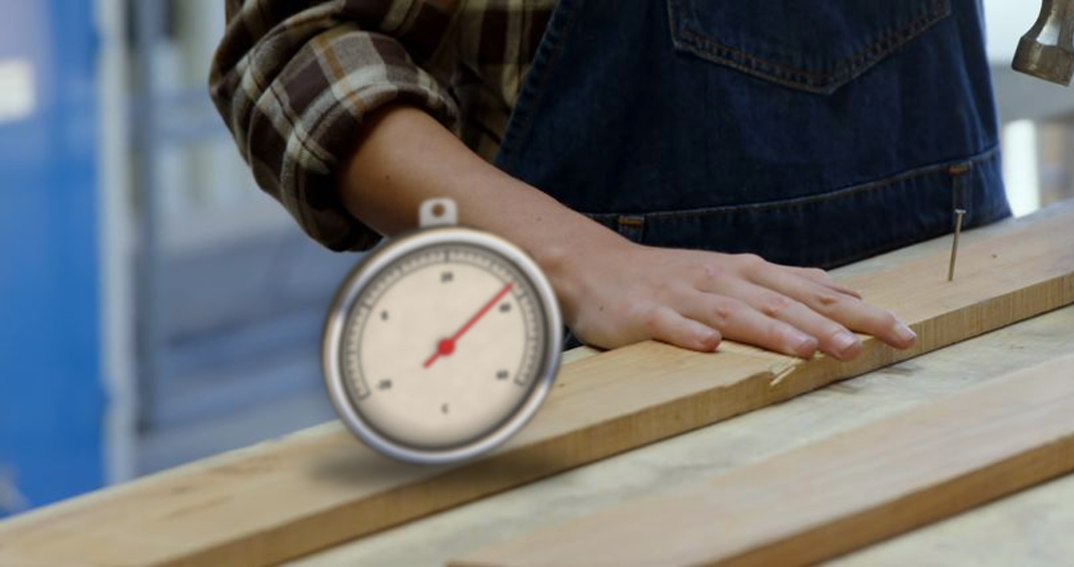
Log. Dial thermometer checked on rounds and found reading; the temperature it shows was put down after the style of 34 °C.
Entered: 36 °C
